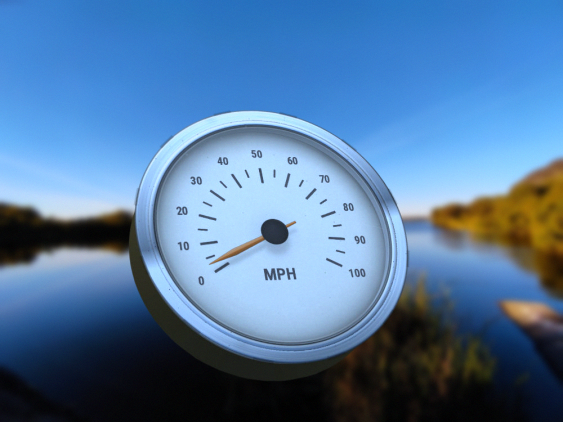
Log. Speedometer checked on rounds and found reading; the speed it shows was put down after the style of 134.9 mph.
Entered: 2.5 mph
